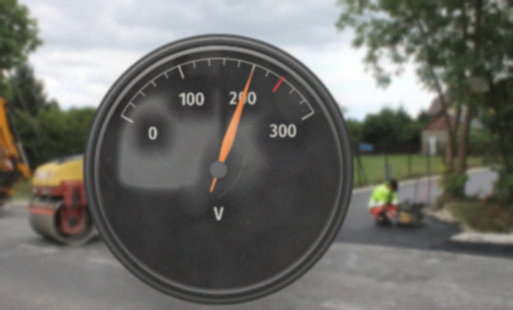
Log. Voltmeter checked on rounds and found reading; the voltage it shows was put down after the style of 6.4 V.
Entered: 200 V
